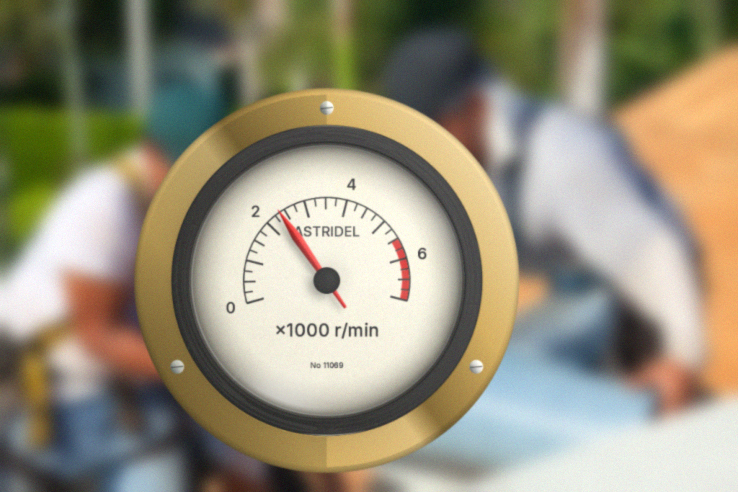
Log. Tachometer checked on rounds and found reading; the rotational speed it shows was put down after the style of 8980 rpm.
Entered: 2375 rpm
